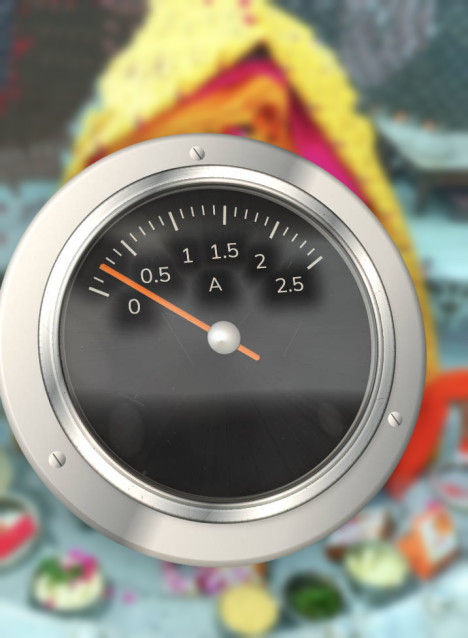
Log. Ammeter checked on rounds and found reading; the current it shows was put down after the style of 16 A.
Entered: 0.2 A
